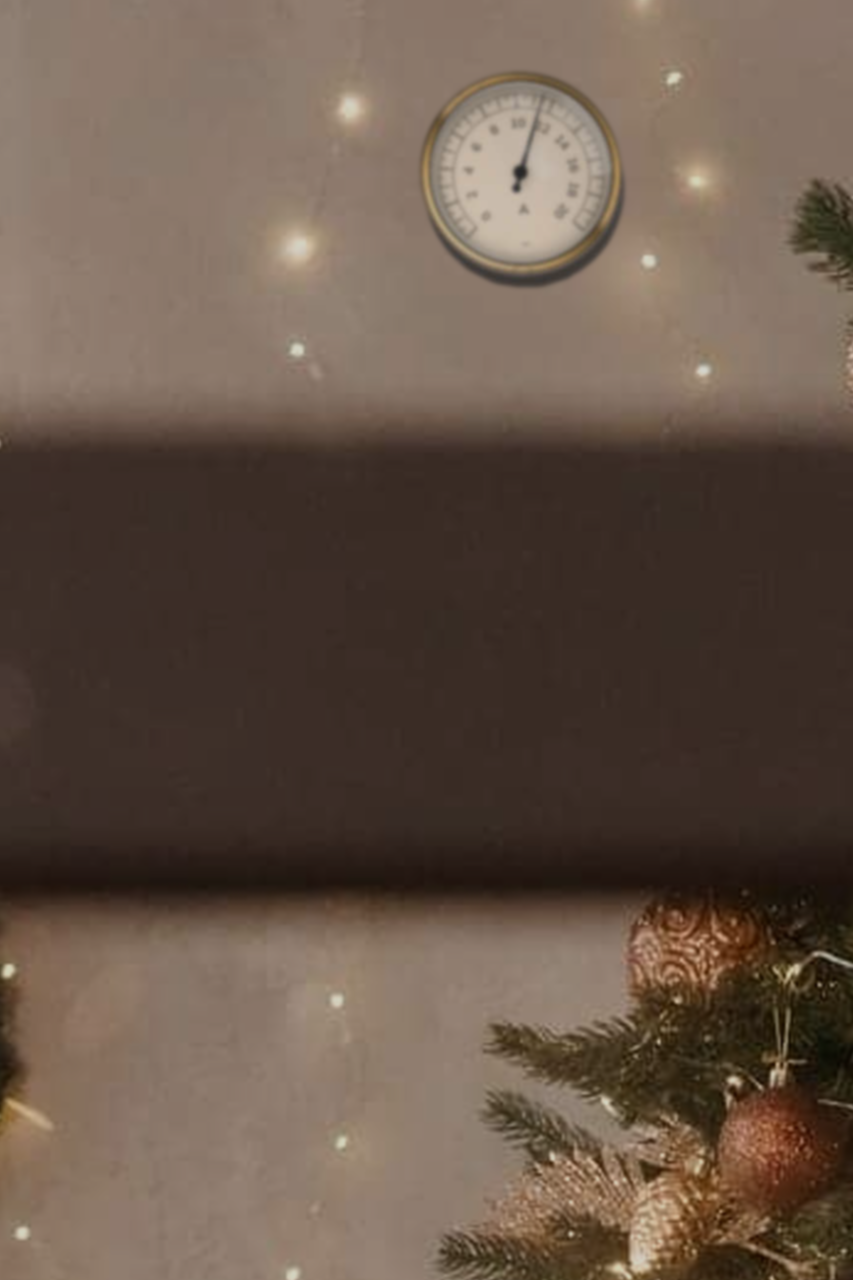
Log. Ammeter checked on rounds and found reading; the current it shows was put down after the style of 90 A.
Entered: 11.5 A
